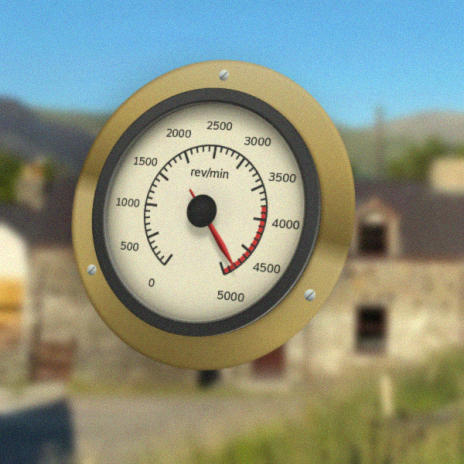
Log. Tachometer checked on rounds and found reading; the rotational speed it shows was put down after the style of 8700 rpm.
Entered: 4800 rpm
